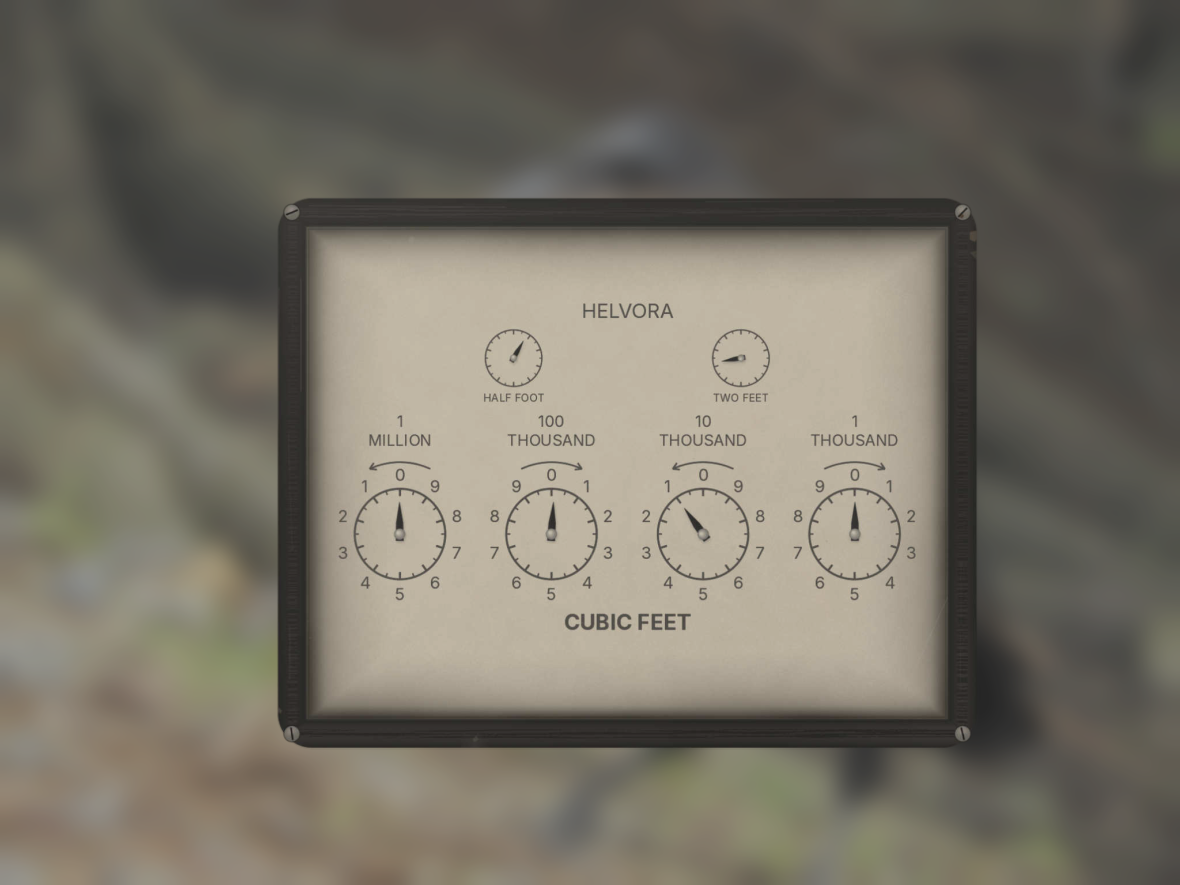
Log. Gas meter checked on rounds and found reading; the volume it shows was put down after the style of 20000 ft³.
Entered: 1000 ft³
